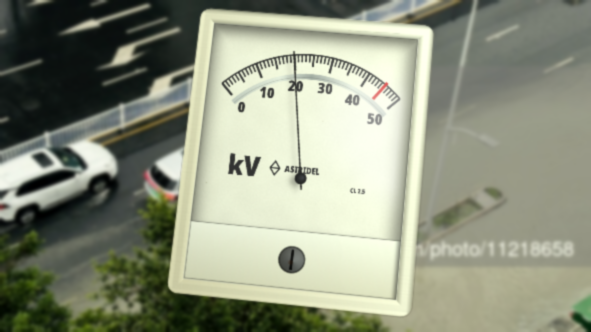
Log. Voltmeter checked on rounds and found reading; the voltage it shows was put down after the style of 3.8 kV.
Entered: 20 kV
